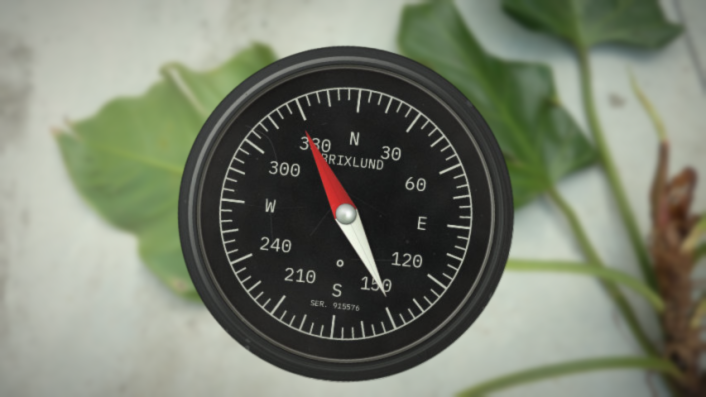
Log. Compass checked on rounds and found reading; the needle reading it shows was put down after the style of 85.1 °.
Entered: 327.5 °
